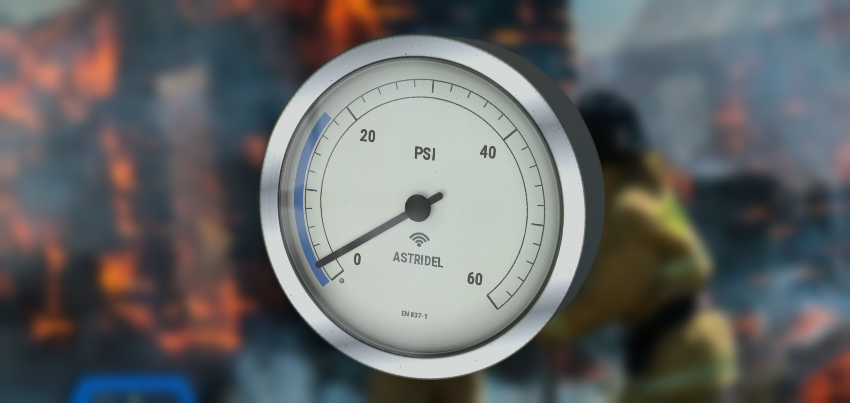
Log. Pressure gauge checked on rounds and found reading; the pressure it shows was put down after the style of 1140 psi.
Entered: 2 psi
